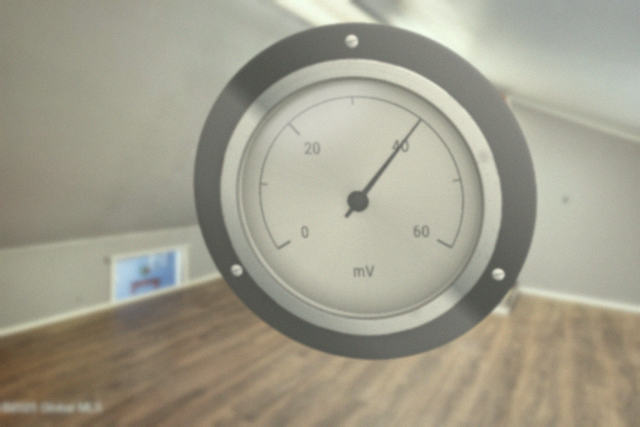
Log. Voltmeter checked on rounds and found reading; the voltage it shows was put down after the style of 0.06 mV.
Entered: 40 mV
